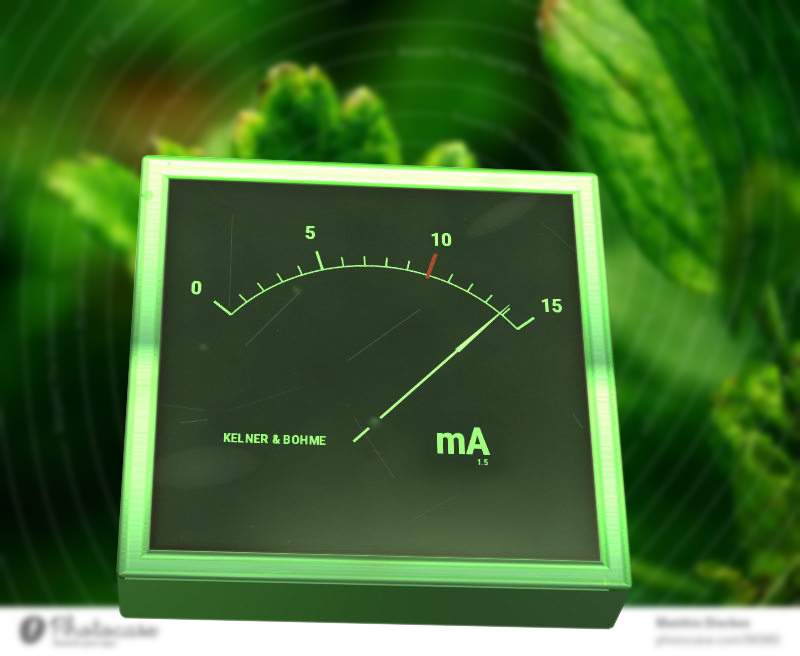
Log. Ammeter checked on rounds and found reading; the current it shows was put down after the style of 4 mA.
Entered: 14 mA
